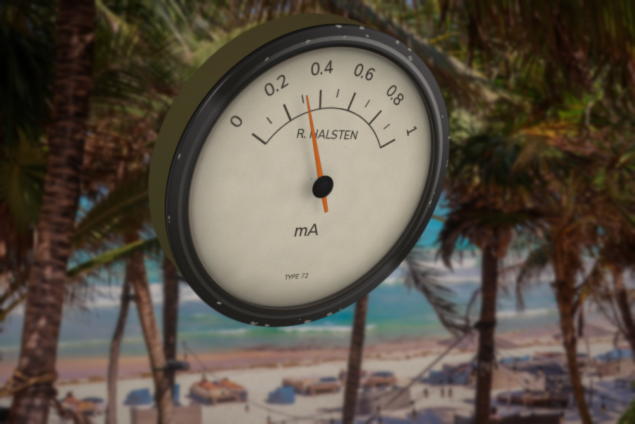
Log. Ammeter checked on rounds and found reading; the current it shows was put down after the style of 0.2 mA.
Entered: 0.3 mA
